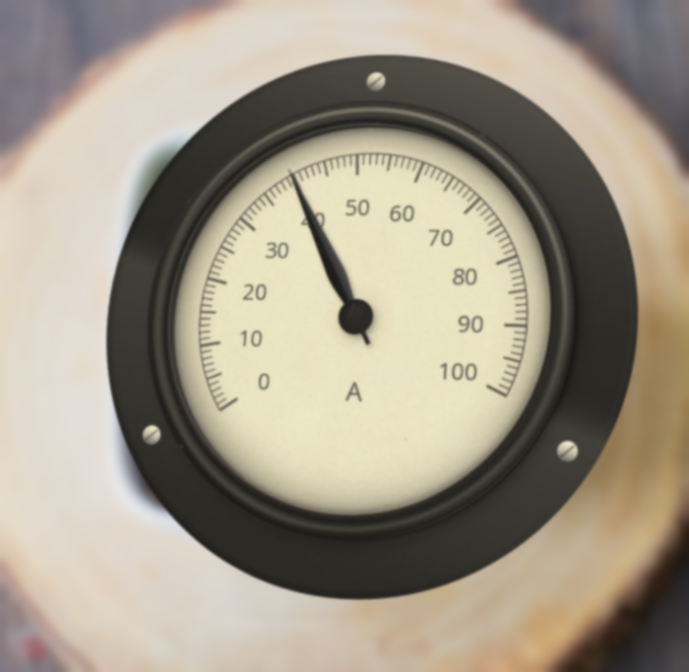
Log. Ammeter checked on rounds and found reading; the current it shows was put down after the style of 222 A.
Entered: 40 A
